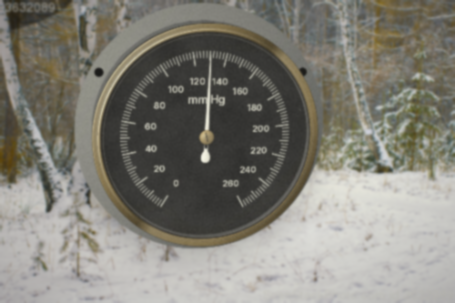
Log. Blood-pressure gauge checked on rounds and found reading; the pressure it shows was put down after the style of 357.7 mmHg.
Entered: 130 mmHg
